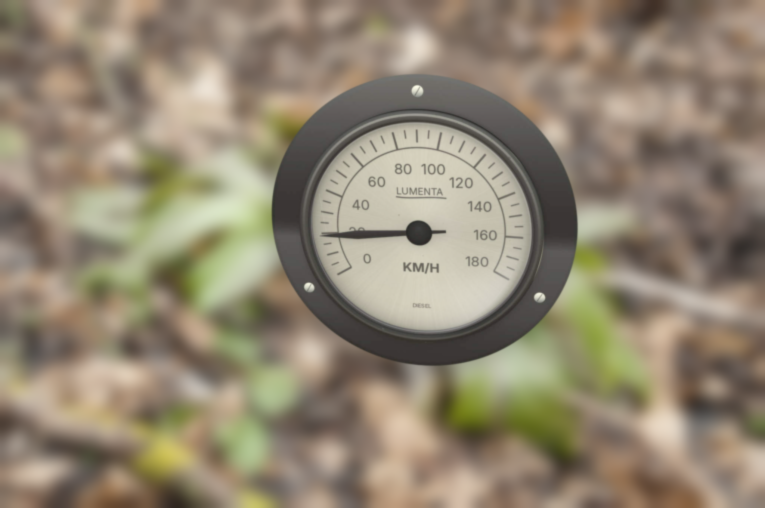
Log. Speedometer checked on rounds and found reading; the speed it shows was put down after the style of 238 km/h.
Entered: 20 km/h
